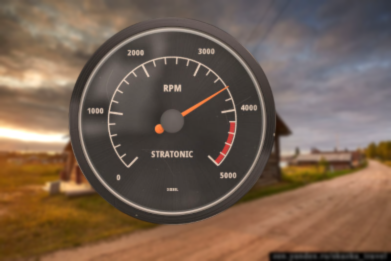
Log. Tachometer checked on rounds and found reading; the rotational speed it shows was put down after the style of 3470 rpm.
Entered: 3600 rpm
